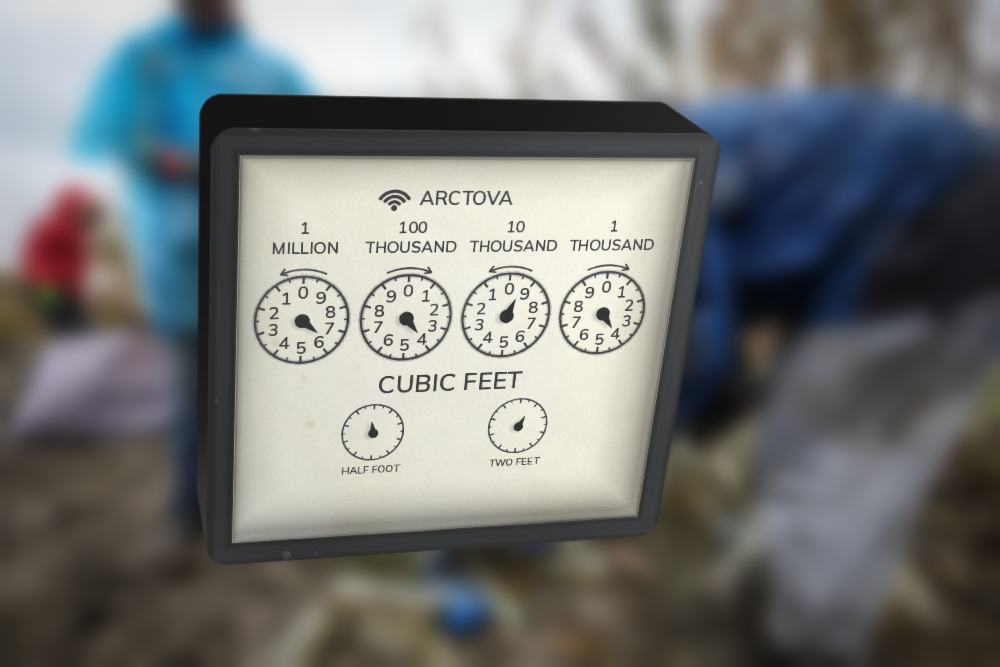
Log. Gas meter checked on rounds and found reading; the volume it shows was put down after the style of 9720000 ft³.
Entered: 639400 ft³
